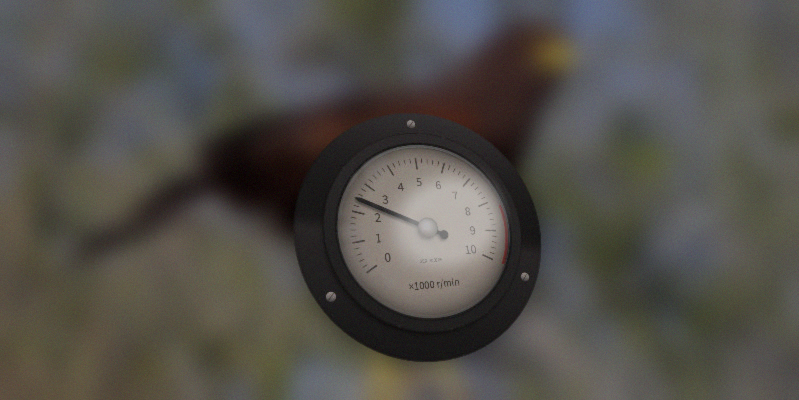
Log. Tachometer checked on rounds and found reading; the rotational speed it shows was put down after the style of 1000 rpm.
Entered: 2400 rpm
